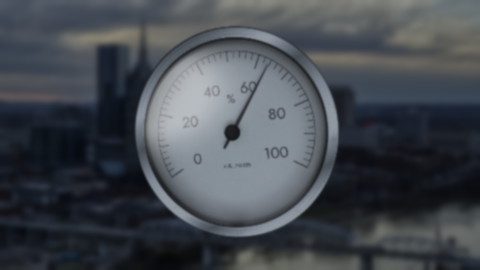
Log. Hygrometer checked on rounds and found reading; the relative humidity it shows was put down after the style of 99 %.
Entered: 64 %
